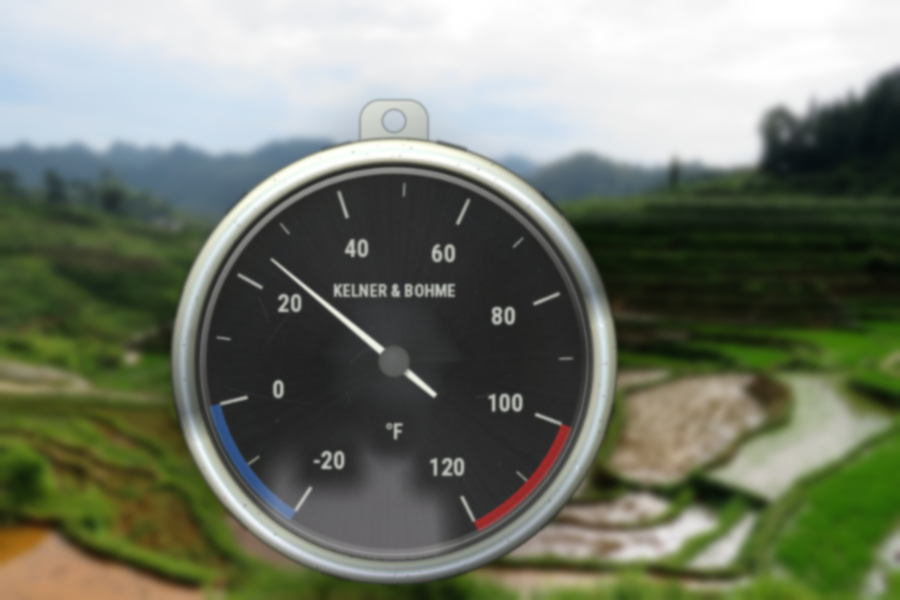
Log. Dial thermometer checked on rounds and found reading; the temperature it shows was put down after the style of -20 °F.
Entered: 25 °F
